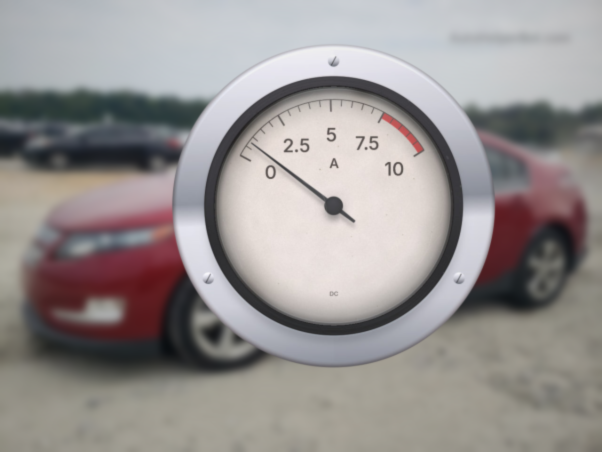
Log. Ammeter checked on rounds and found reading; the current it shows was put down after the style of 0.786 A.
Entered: 0.75 A
